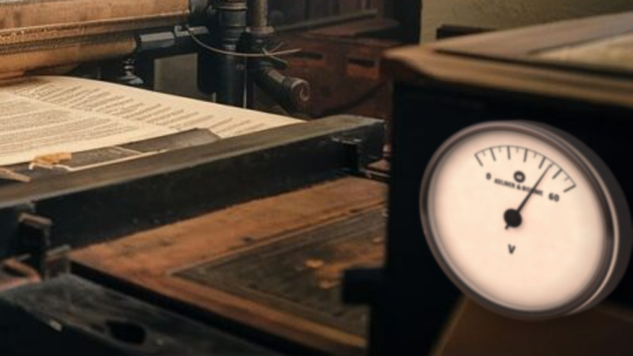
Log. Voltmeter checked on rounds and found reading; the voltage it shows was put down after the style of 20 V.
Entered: 45 V
